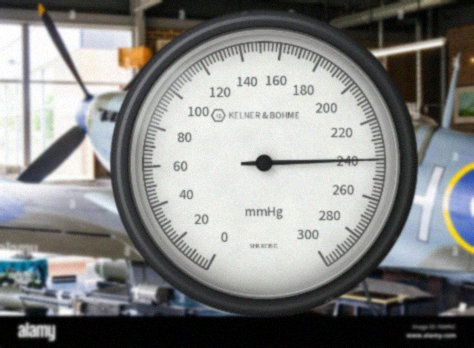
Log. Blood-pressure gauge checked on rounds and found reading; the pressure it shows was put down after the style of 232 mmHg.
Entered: 240 mmHg
